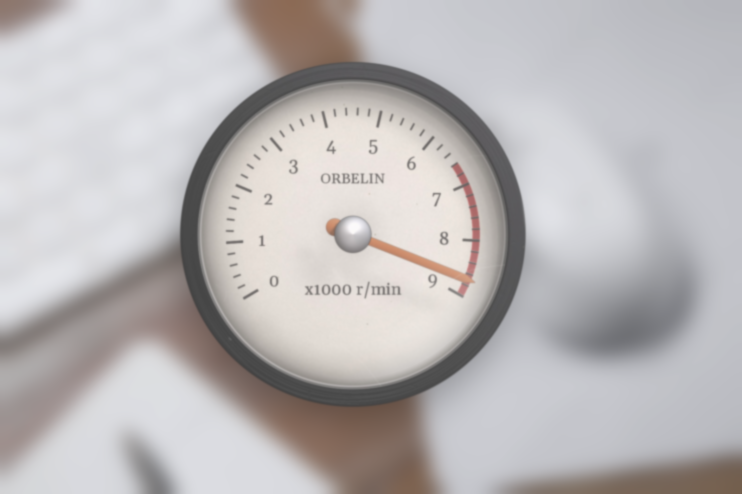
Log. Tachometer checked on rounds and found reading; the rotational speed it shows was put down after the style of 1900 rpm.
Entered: 8700 rpm
